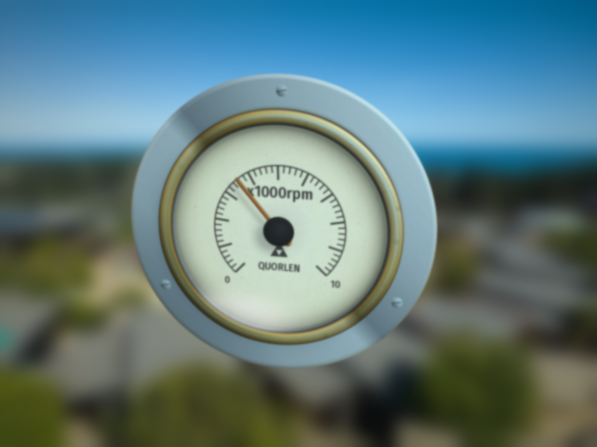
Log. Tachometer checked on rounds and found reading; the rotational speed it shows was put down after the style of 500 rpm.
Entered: 3600 rpm
